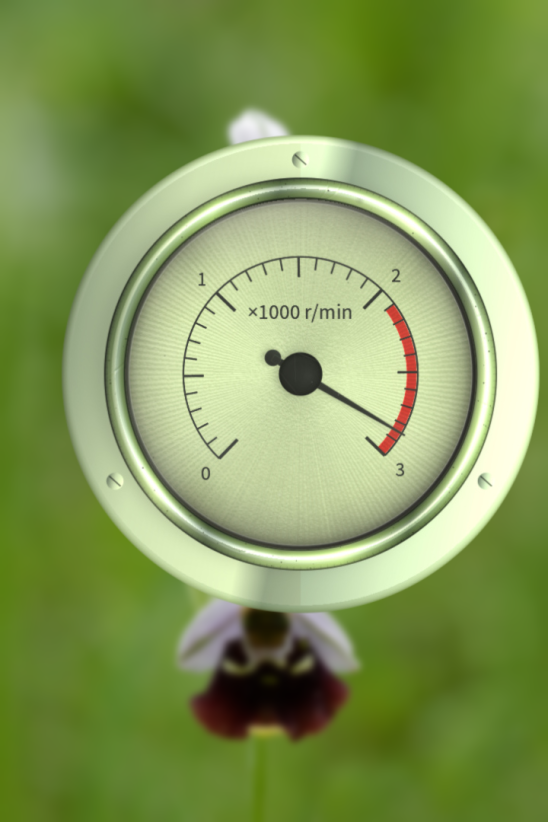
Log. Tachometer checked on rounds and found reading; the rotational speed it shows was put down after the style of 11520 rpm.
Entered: 2850 rpm
